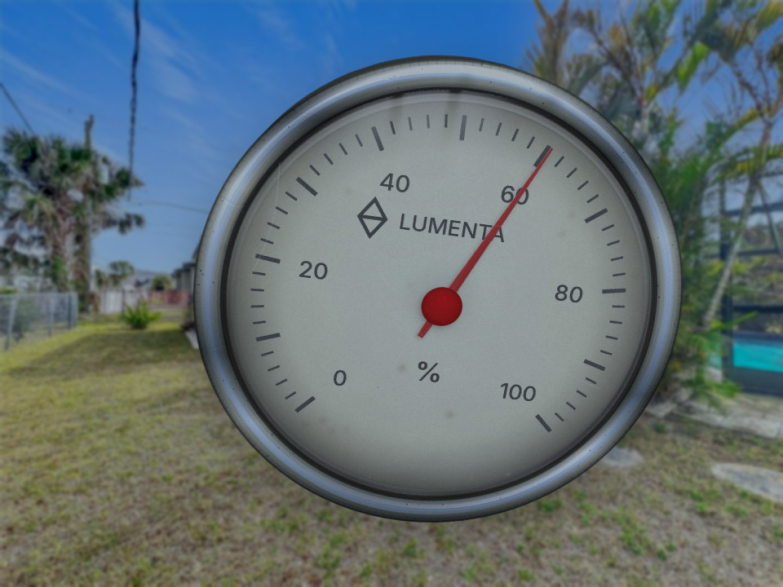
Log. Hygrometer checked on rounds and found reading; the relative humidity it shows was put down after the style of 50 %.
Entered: 60 %
